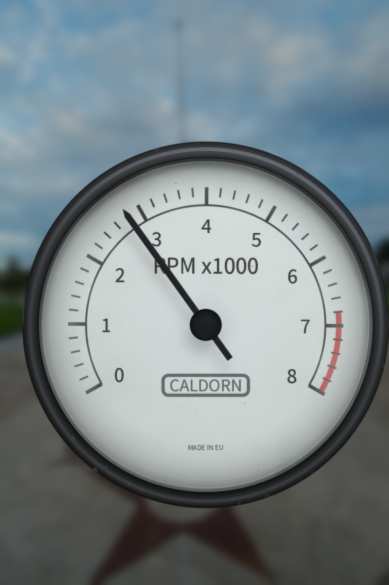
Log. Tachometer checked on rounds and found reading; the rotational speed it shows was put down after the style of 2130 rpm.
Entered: 2800 rpm
